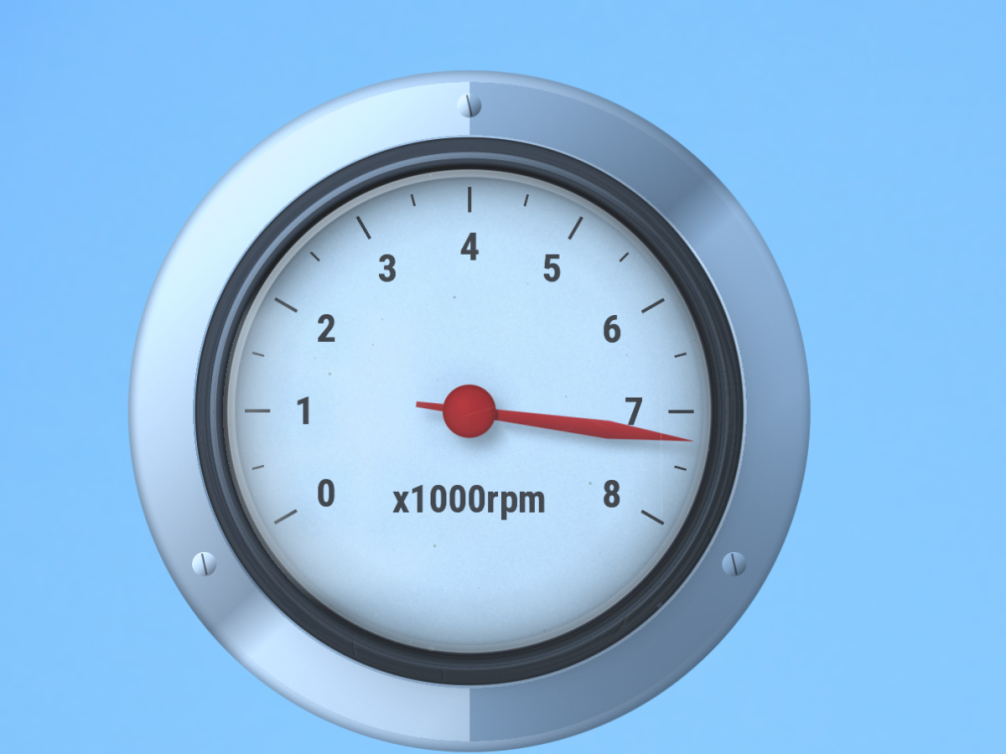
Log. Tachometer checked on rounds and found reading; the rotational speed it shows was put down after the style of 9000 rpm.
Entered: 7250 rpm
